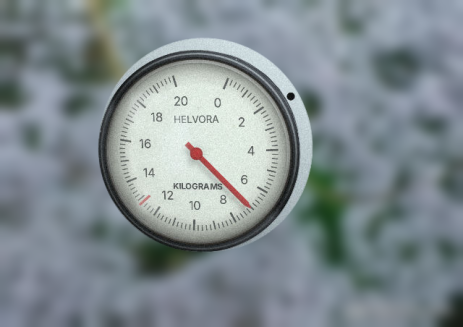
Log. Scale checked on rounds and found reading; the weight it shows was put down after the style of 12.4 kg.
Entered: 7 kg
